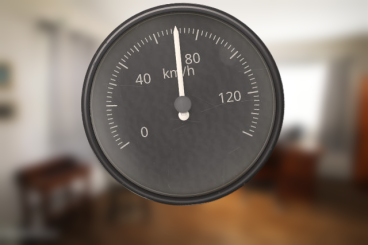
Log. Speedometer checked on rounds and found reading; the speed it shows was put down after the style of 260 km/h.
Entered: 70 km/h
